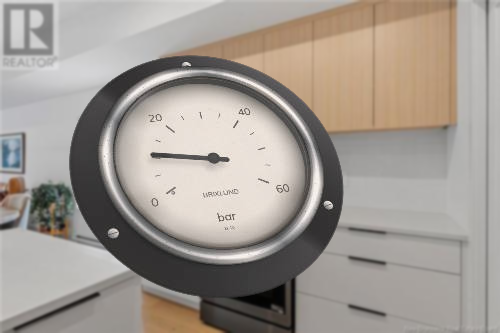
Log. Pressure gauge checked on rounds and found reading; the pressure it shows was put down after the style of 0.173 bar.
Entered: 10 bar
